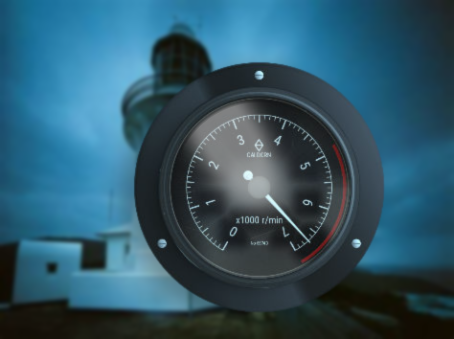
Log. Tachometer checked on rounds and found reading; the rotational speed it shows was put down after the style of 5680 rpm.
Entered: 6700 rpm
